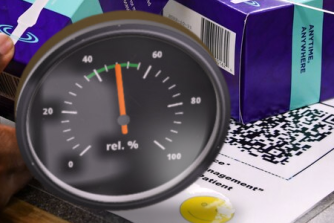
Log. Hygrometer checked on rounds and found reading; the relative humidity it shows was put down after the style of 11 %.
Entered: 48 %
